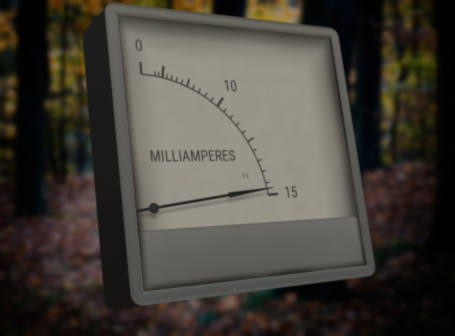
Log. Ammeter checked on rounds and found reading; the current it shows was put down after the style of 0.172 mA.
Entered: 14.75 mA
